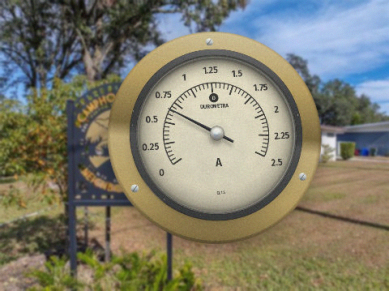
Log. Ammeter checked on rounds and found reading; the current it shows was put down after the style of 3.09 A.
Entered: 0.65 A
